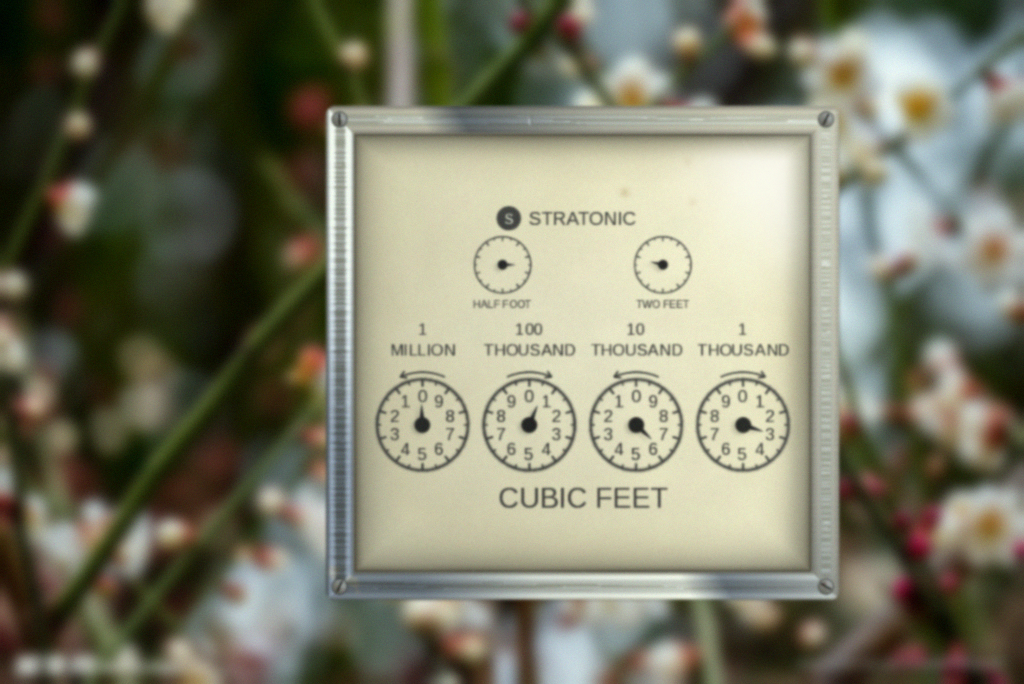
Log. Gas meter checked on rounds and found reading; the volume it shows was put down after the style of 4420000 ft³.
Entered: 6300 ft³
